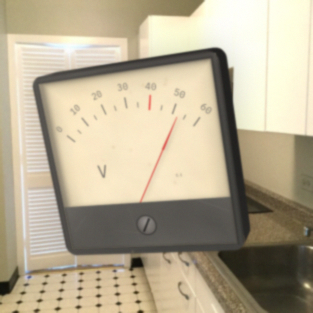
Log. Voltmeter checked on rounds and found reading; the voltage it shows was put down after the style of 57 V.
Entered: 52.5 V
